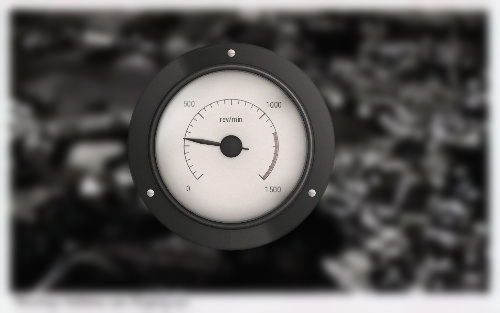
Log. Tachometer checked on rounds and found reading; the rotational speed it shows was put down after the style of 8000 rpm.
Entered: 300 rpm
